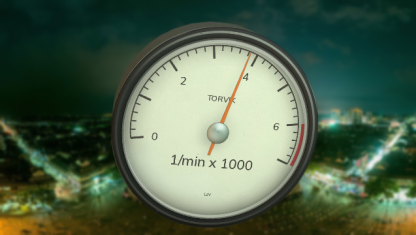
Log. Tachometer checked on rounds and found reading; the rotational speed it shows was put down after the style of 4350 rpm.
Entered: 3800 rpm
